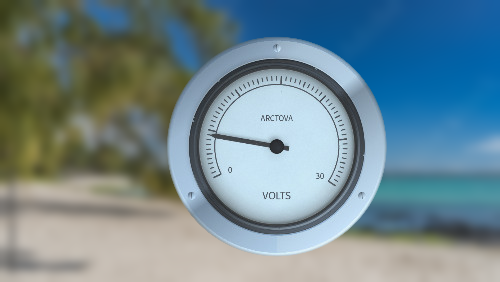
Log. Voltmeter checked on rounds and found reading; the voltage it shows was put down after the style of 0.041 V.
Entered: 4.5 V
